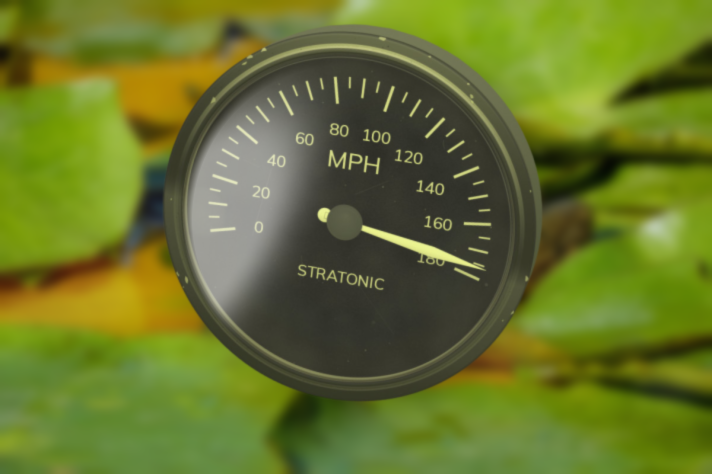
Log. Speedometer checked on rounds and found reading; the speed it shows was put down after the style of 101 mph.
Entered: 175 mph
